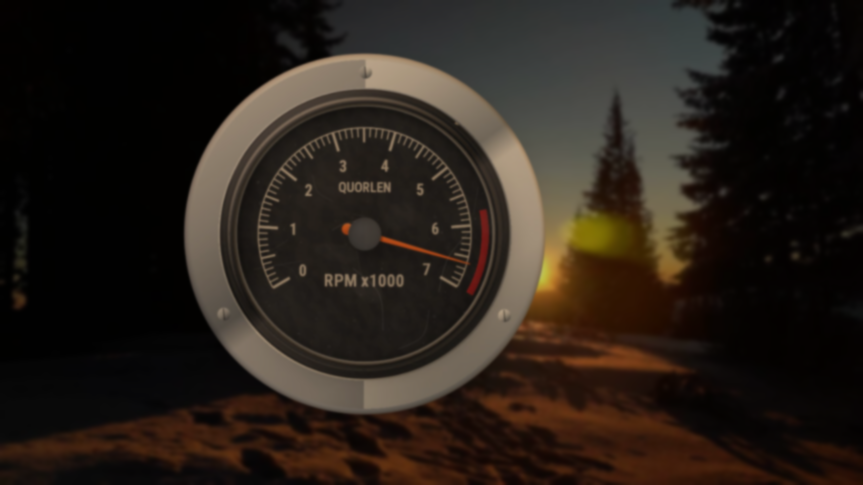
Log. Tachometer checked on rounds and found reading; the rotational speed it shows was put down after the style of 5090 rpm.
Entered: 6600 rpm
